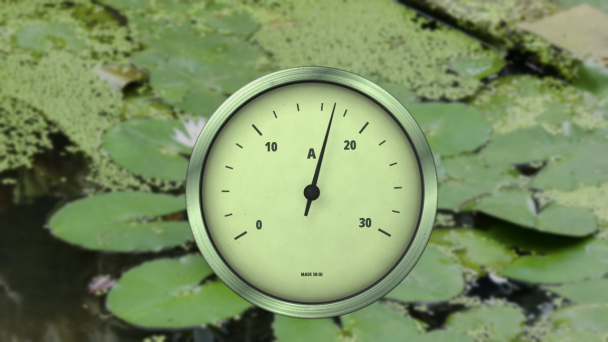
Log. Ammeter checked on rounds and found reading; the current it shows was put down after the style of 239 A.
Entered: 17 A
